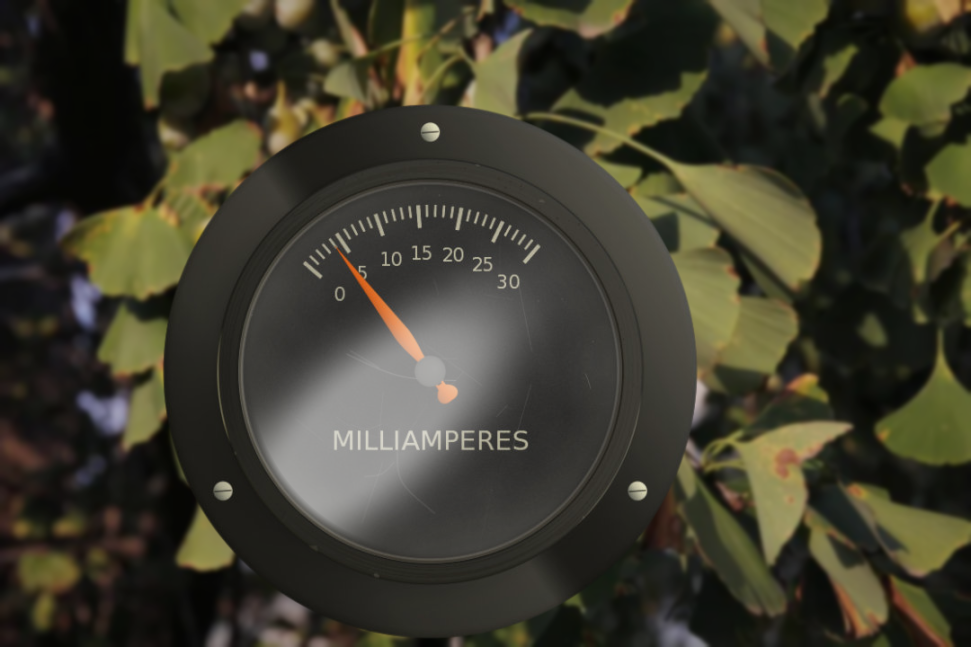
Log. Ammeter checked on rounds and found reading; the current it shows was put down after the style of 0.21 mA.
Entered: 4 mA
